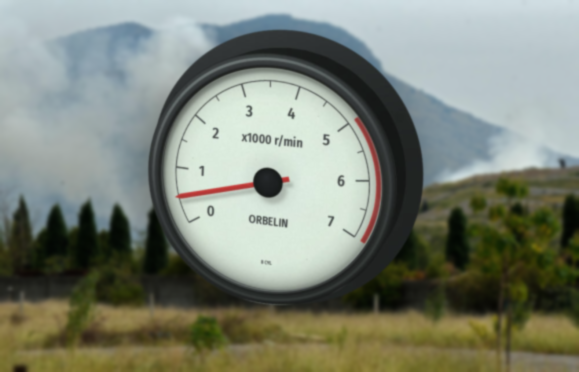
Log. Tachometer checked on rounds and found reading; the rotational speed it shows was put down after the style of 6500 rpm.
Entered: 500 rpm
